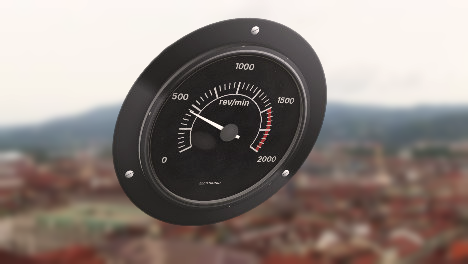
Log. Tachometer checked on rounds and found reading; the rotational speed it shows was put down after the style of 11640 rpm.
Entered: 450 rpm
